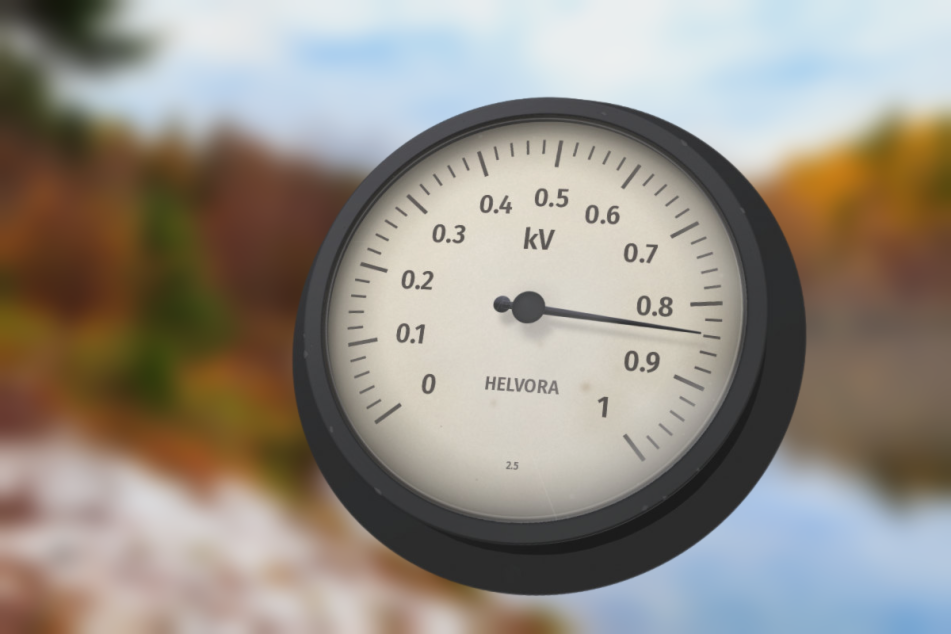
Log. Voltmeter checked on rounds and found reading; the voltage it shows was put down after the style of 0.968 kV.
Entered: 0.84 kV
